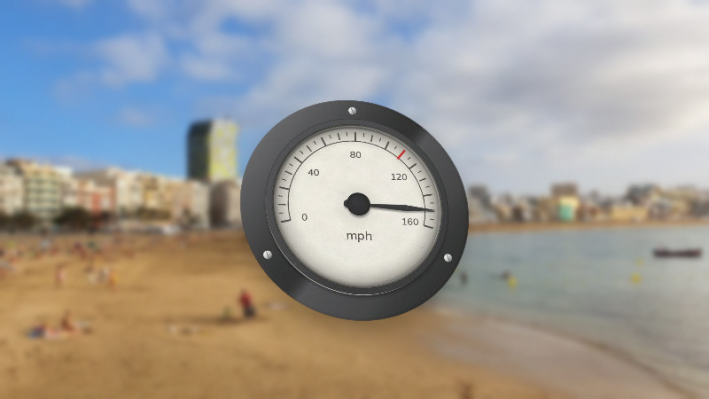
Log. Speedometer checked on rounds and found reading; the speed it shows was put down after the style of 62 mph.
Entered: 150 mph
